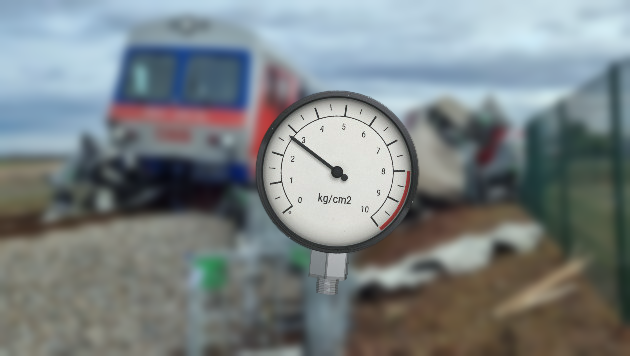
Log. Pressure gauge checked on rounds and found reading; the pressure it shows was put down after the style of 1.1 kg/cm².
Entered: 2.75 kg/cm²
